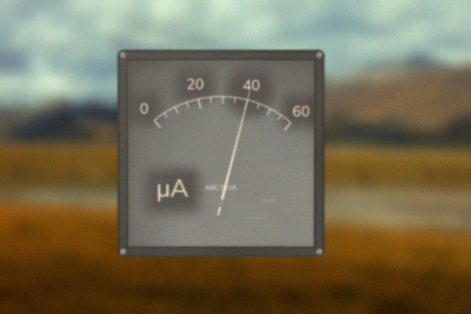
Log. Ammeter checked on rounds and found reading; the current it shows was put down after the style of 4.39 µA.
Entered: 40 µA
